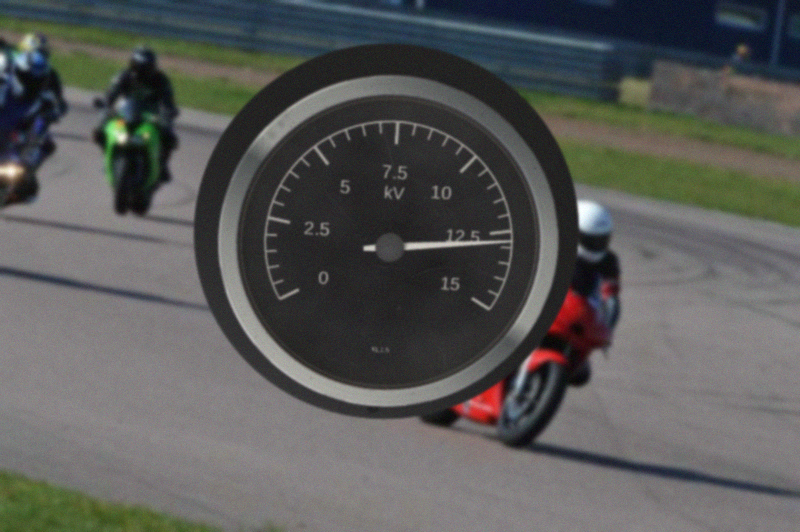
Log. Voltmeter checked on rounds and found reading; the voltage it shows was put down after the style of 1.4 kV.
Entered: 12.75 kV
